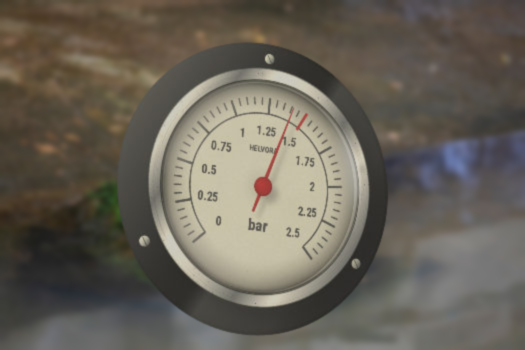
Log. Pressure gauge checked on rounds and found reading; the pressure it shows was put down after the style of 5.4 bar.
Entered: 1.4 bar
